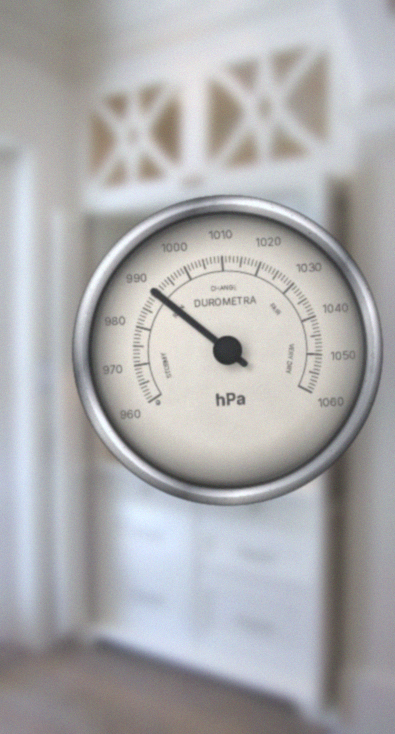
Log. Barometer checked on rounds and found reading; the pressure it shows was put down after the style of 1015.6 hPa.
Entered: 990 hPa
